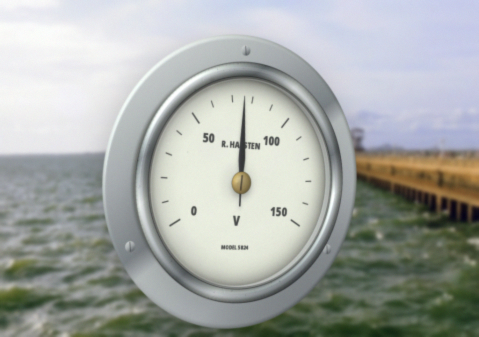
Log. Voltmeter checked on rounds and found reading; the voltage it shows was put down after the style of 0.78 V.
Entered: 75 V
